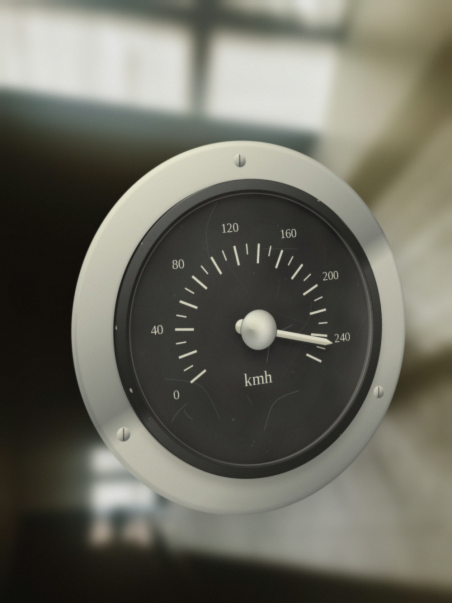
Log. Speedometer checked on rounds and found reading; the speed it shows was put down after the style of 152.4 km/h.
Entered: 245 km/h
